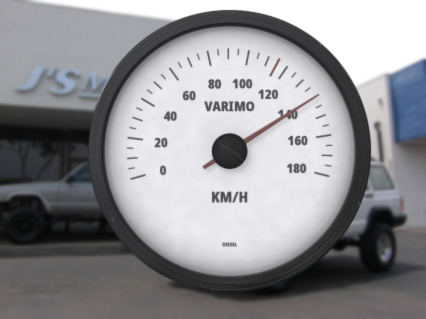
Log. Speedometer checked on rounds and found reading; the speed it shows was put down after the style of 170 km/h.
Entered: 140 km/h
